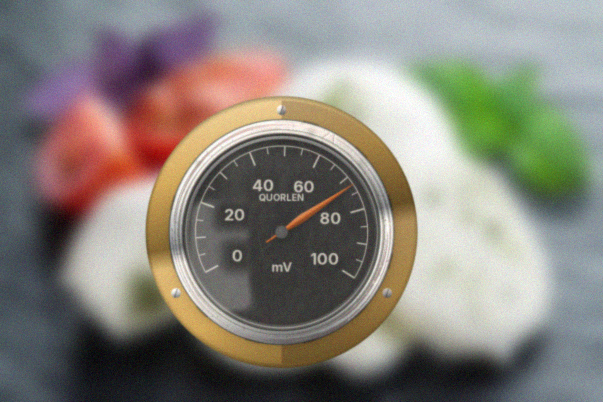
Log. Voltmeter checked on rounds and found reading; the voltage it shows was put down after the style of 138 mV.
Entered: 72.5 mV
